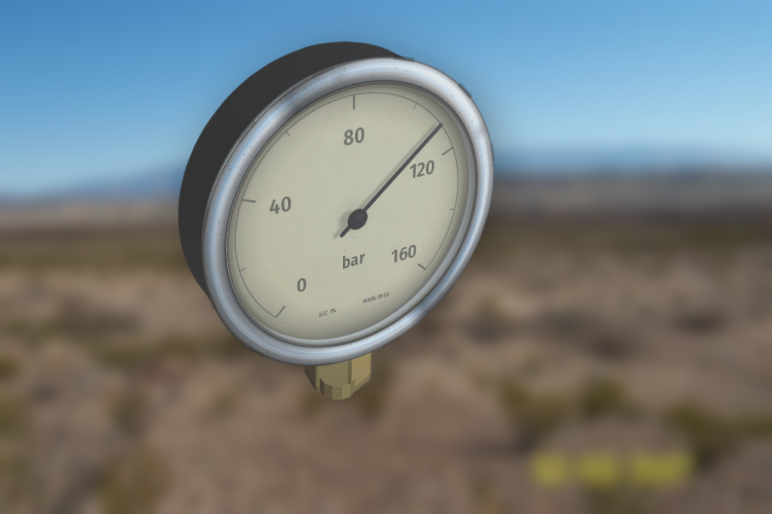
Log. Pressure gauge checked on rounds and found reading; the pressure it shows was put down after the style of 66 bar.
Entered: 110 bar
